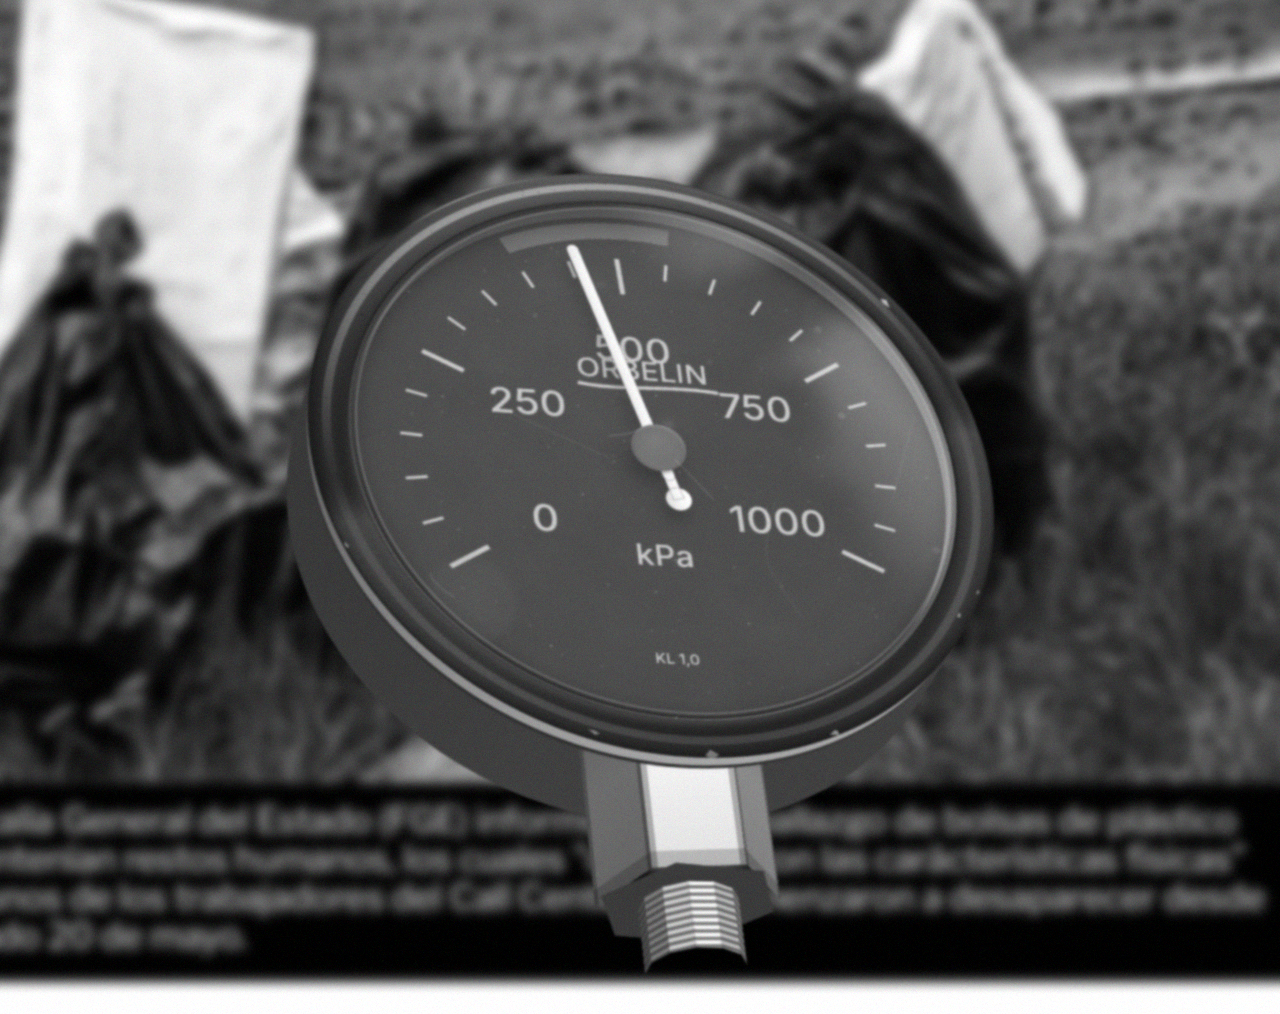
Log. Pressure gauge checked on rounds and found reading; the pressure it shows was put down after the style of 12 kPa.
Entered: 450 kPa
